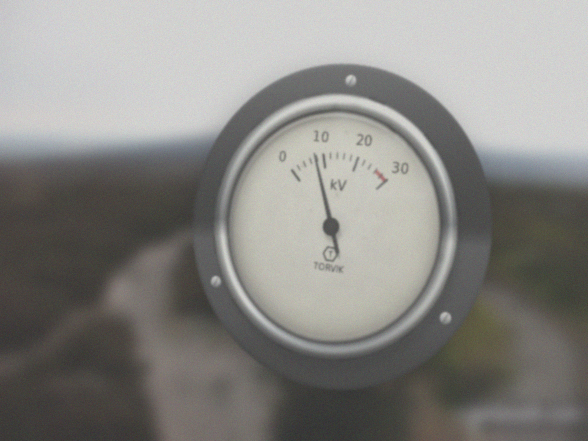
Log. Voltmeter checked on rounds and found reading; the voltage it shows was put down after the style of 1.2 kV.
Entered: 8 kV
